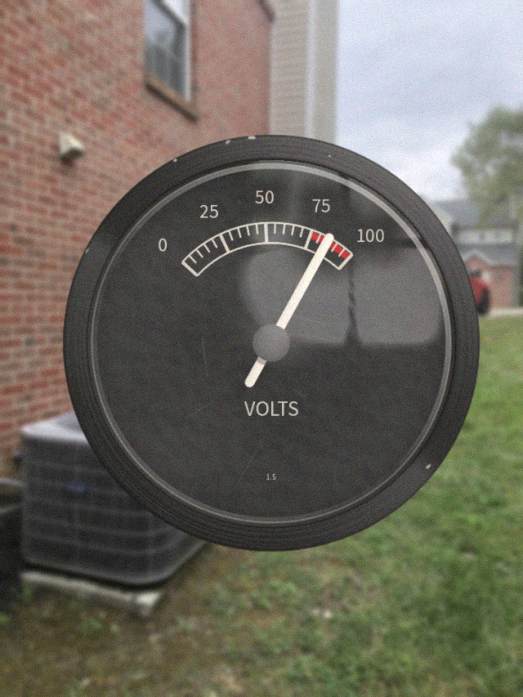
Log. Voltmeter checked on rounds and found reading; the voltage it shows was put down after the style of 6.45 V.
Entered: 85 V
